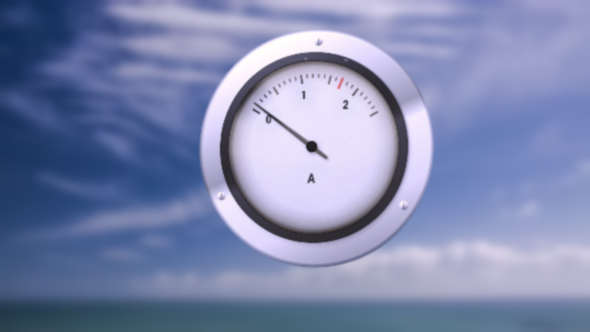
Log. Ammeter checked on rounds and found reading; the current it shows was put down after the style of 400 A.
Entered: 0.1 A
